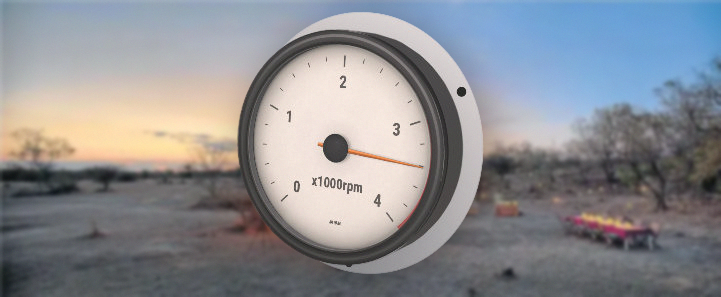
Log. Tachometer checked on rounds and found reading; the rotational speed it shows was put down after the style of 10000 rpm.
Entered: 3400 rpm
